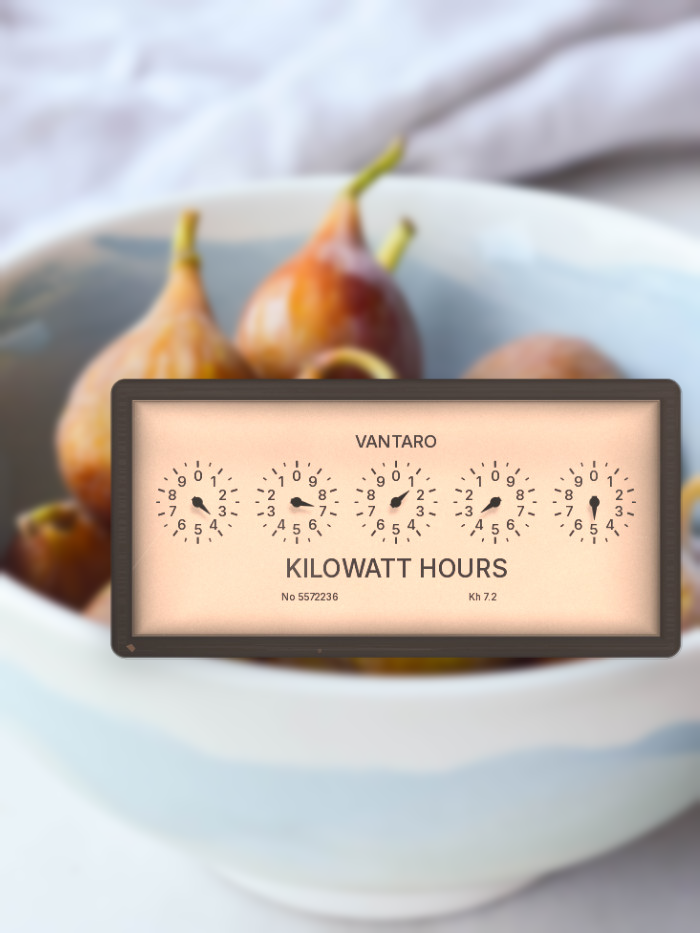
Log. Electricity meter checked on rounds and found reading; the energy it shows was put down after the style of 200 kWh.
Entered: 37135 kWh
